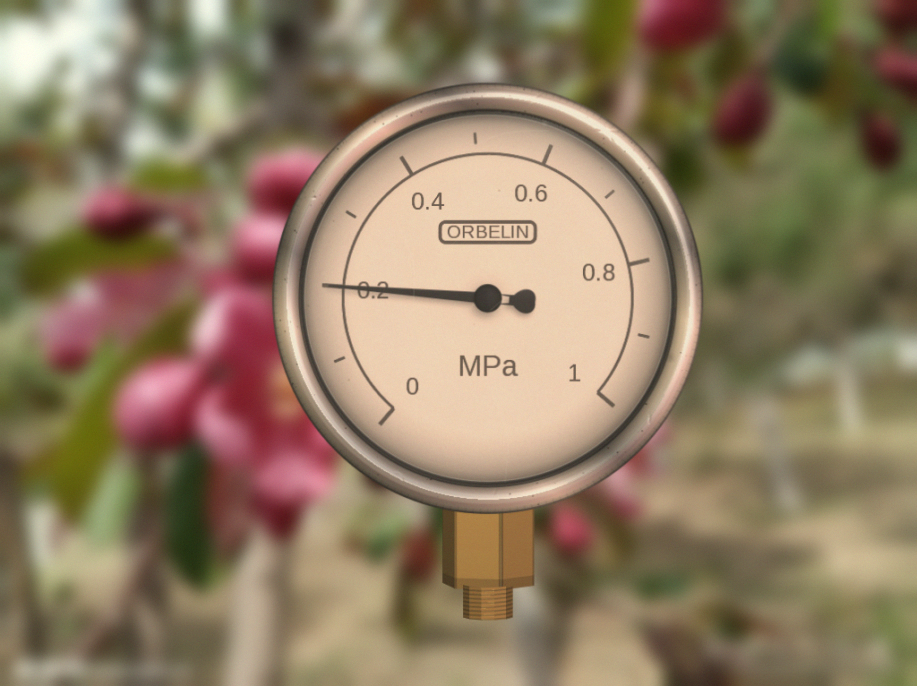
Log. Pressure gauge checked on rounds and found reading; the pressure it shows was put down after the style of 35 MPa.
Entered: 0.2 MPa
